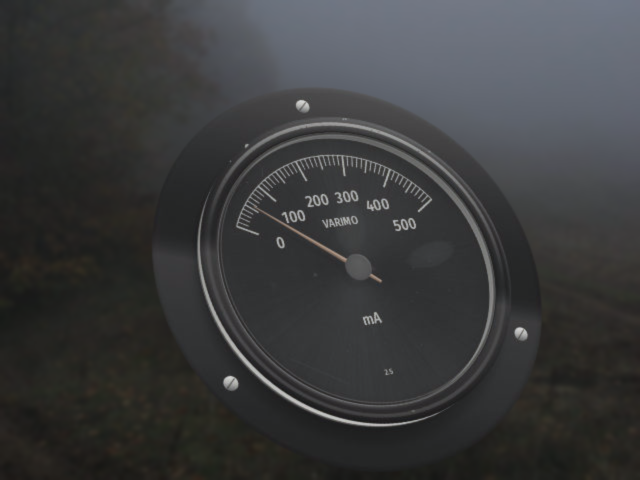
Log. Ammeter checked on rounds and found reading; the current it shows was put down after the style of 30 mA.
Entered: 50 mA
